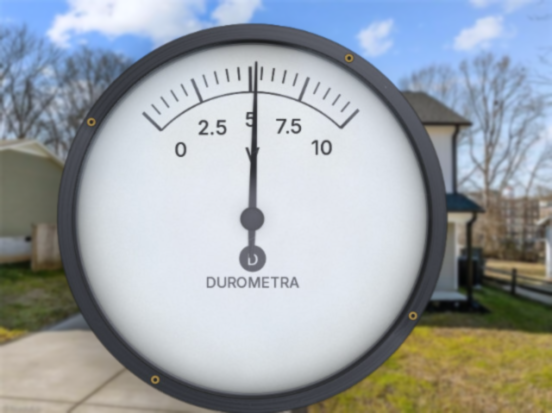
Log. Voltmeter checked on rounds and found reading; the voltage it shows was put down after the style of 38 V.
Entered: 5.25 V
